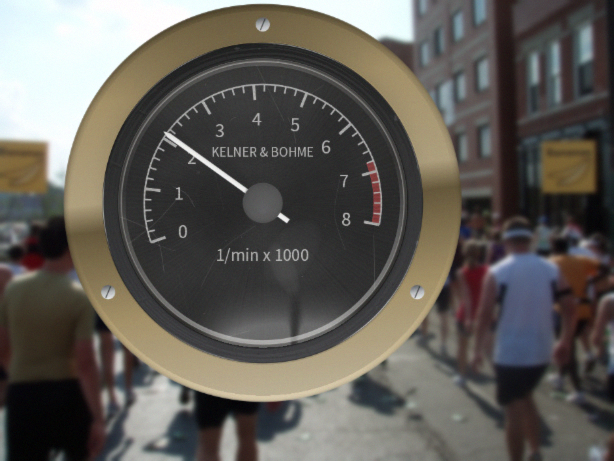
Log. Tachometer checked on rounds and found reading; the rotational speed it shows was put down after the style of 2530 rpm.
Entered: 2100 rpm
